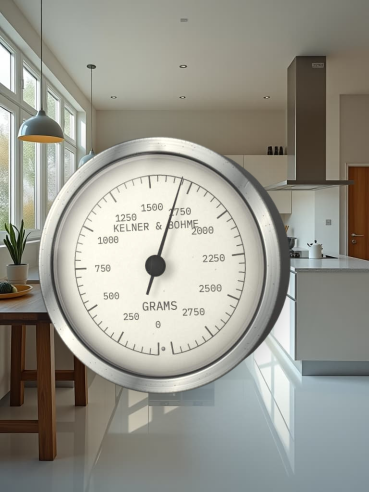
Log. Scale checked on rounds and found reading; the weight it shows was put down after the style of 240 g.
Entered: 1700 g
